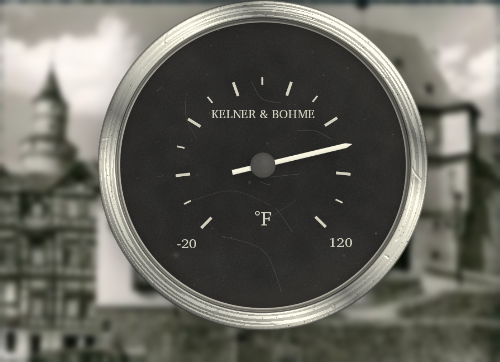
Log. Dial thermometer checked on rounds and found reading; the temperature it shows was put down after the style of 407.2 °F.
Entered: 90 °F
